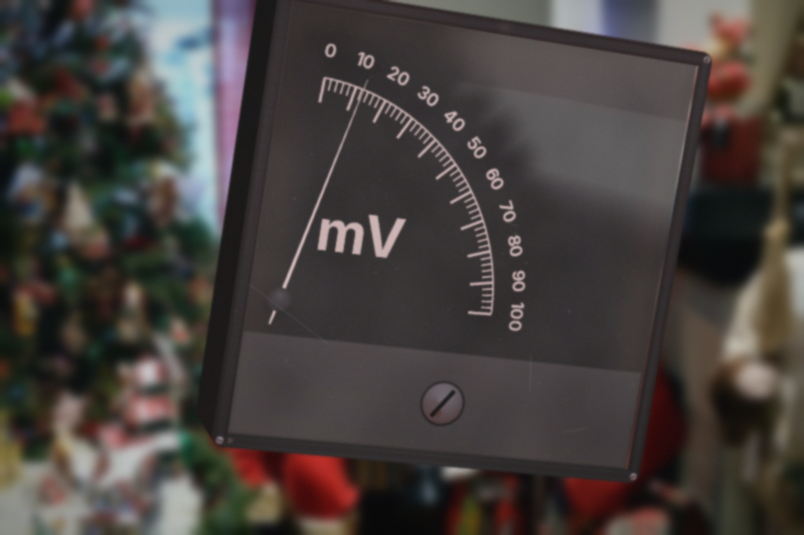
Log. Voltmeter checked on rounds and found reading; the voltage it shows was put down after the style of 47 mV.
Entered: 12 mV
